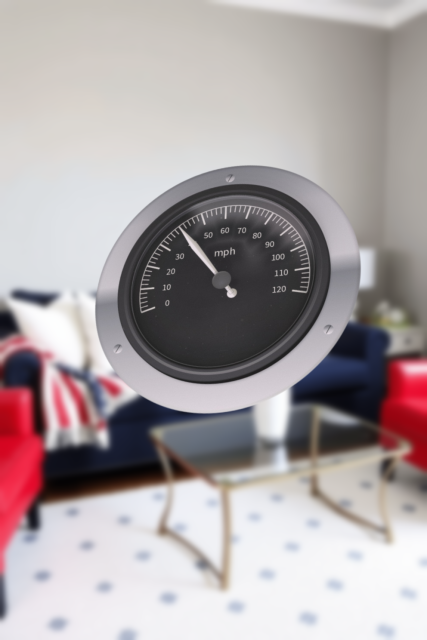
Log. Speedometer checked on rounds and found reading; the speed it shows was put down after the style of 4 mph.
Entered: 40 mph
